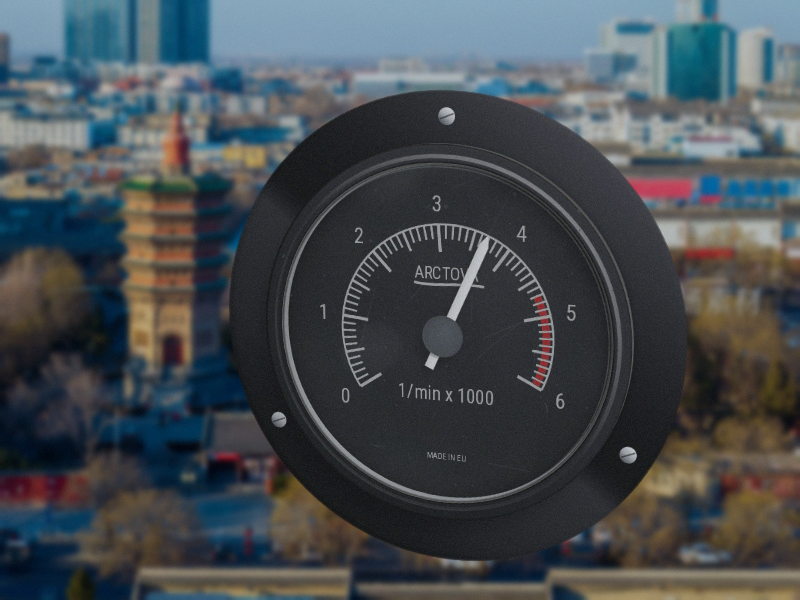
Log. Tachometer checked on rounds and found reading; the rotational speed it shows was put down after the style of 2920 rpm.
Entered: 3700 rpm
